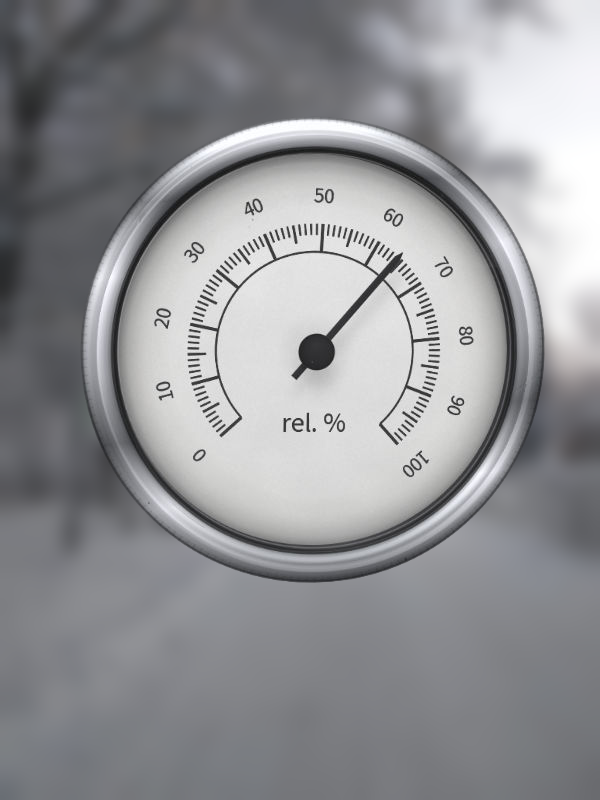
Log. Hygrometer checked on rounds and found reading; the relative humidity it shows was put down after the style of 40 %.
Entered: 64 %
